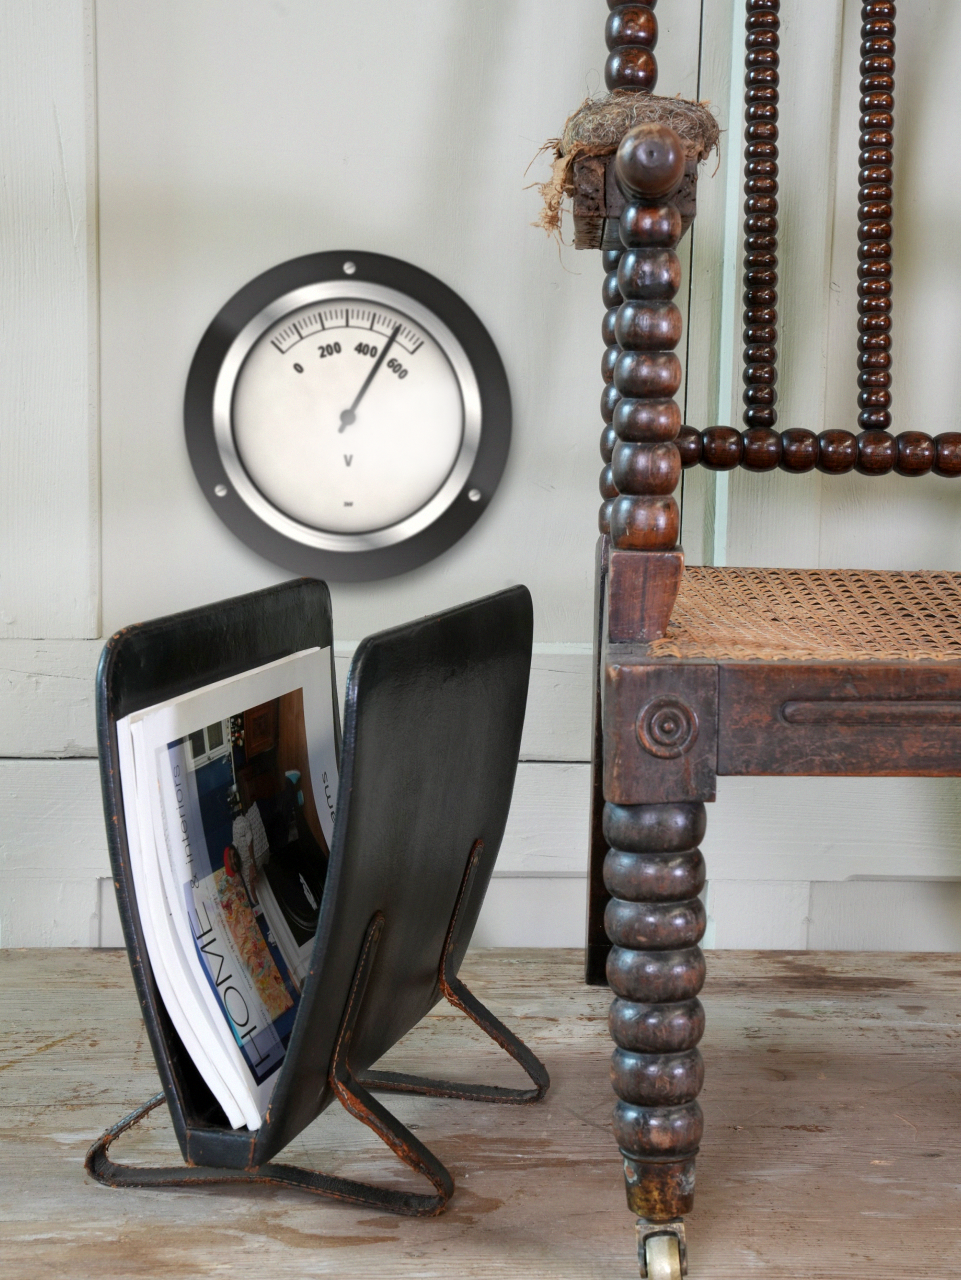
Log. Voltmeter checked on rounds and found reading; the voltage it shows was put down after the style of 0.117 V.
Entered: 500 V
